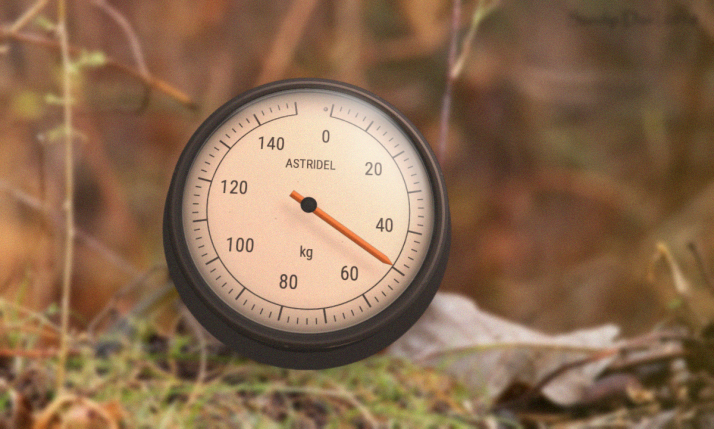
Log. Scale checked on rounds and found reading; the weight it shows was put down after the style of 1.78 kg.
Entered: 50 kg
